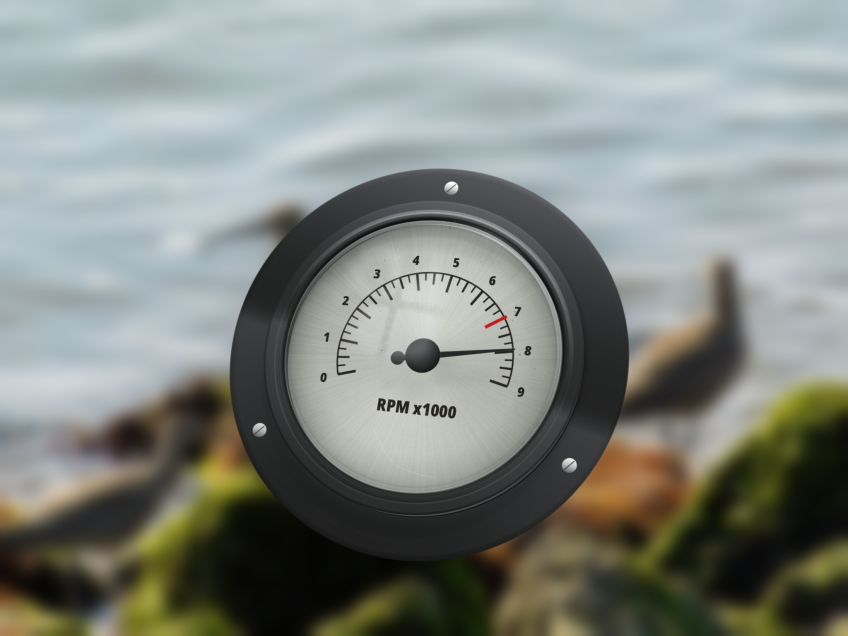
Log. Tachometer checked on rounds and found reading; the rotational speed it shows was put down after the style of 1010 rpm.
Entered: 8000 rpm
